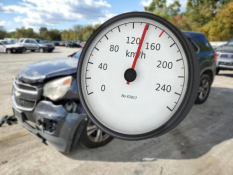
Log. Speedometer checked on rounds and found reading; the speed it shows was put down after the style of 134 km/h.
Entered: 140 km/h
